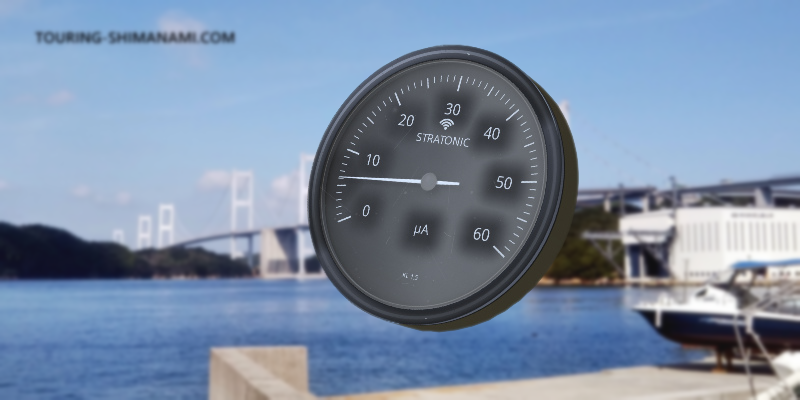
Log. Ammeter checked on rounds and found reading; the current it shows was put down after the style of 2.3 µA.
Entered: 6 µA
